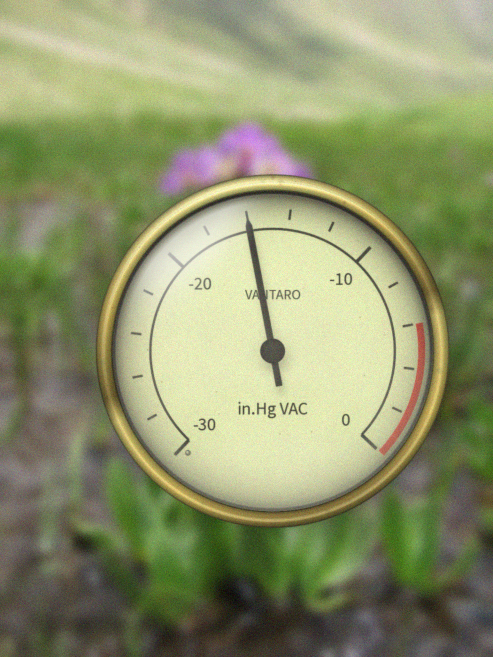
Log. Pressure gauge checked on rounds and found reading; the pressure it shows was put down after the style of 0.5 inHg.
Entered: -16 inHg
